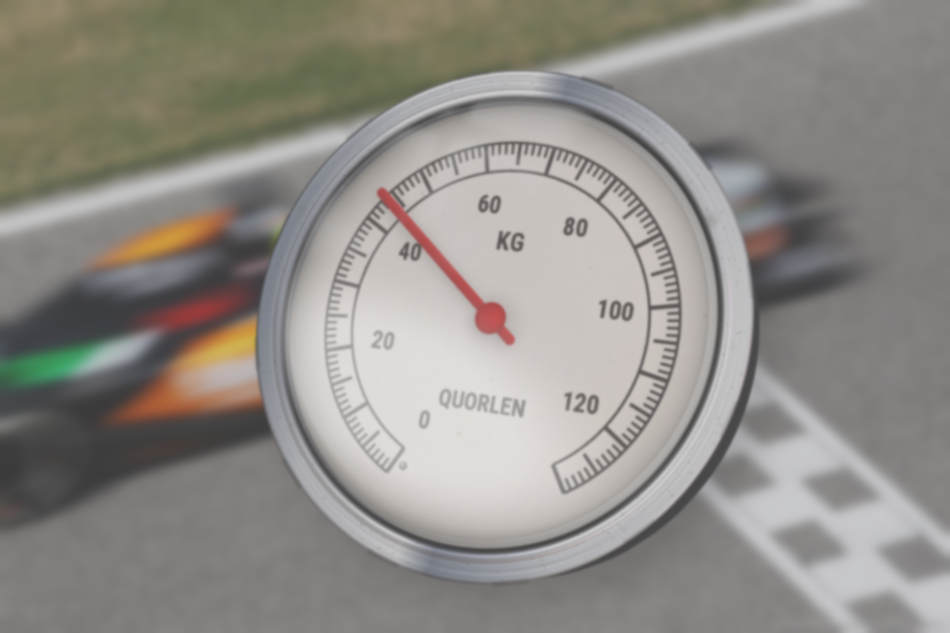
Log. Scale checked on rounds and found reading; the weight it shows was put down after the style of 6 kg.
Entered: 44 kg
